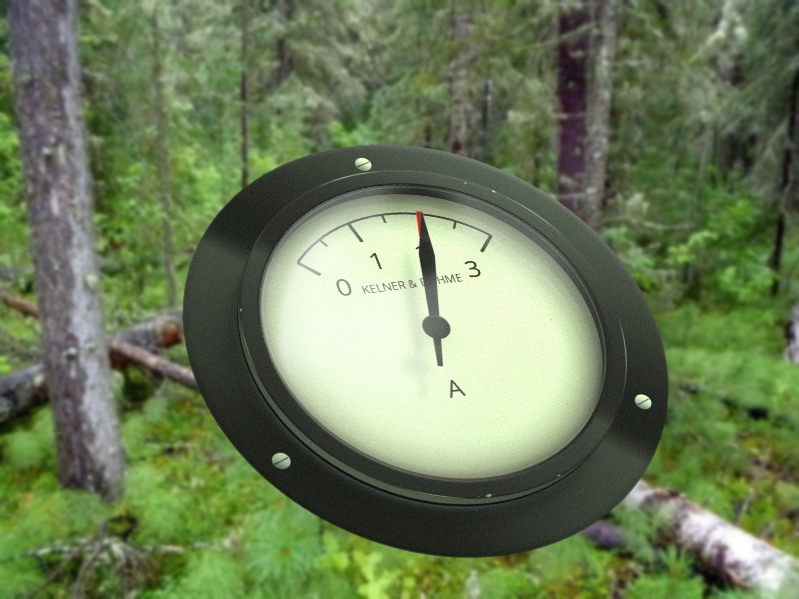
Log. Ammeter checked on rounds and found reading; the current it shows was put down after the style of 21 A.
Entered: 2 A
